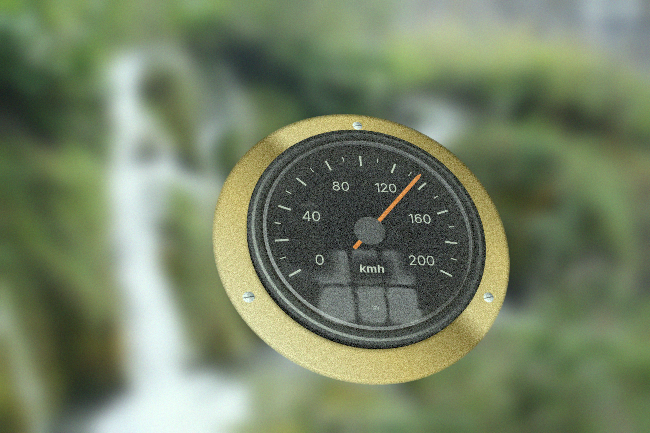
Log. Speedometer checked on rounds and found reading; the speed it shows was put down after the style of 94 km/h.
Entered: 135 km/h
